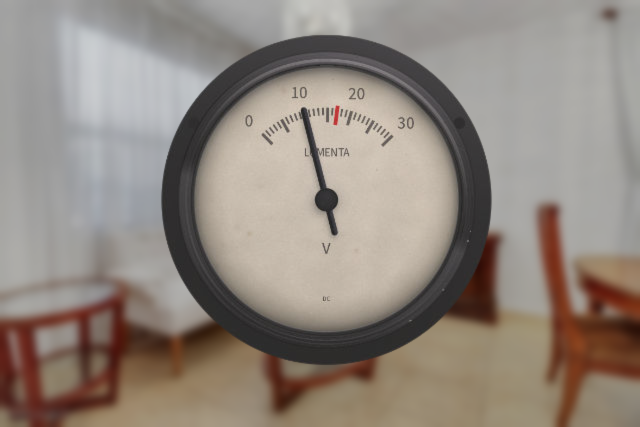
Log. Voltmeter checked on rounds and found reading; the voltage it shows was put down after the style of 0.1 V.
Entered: 10 V
